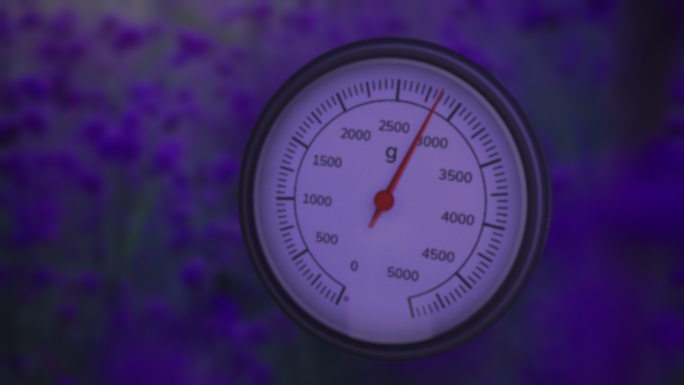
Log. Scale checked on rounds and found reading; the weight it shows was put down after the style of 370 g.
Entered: 2850 g
